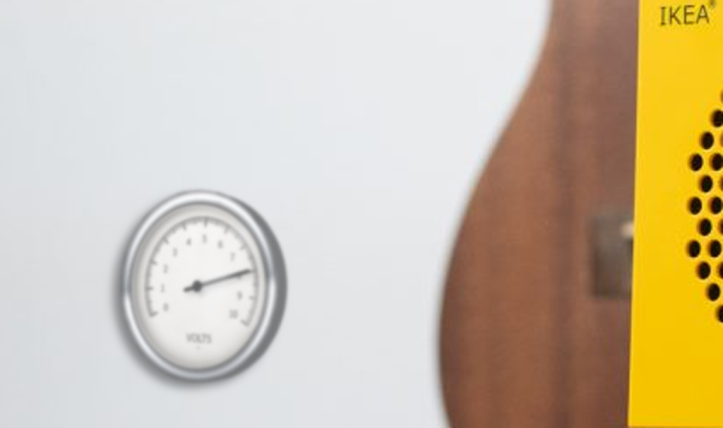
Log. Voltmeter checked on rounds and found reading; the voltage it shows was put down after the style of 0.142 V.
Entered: 8 V
